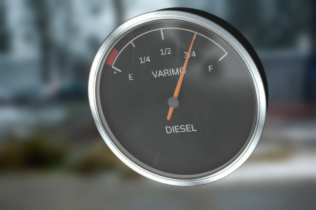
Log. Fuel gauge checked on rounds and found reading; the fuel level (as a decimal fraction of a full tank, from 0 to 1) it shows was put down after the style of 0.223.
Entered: 0.75
